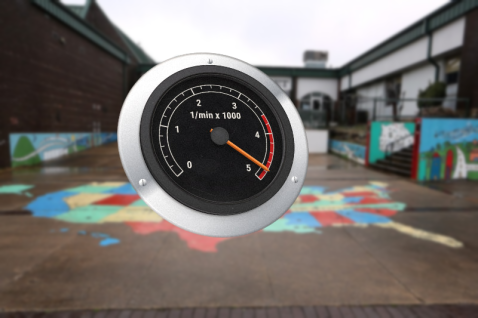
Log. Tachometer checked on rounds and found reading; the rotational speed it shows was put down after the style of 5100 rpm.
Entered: 4800 rpm
